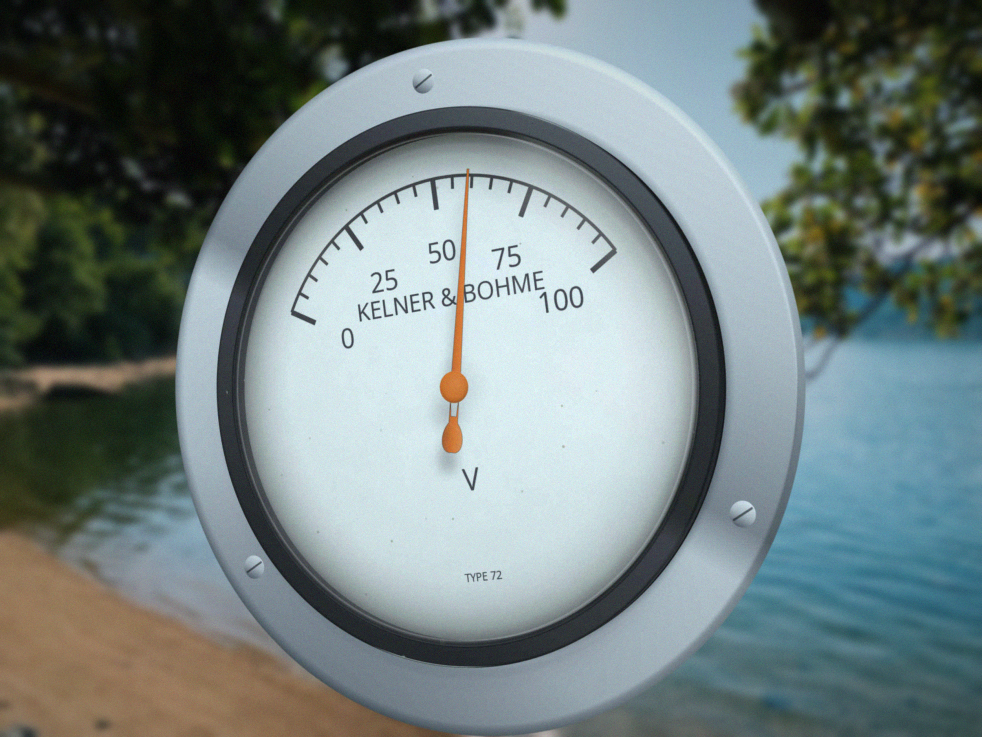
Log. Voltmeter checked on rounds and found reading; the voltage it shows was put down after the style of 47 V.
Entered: 60 V
